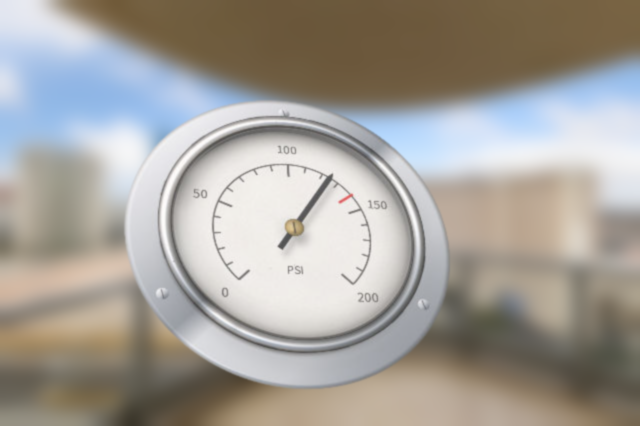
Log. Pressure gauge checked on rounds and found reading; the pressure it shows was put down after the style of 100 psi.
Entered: 125 psi
